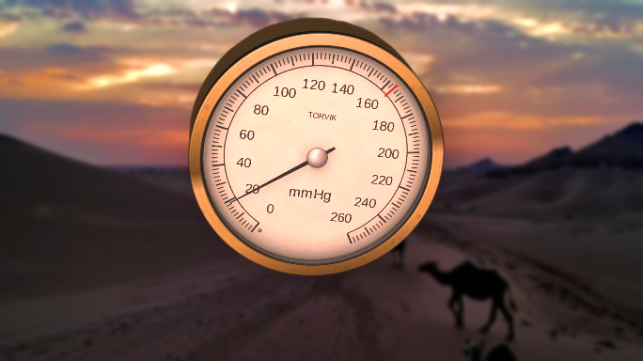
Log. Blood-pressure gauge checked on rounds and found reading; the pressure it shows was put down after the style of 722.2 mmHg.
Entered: 20 mmHg
